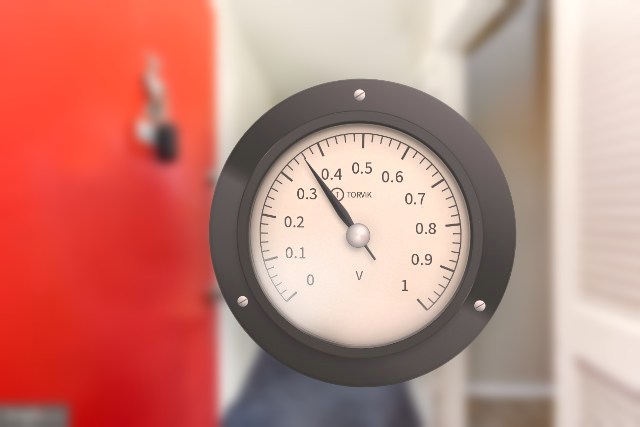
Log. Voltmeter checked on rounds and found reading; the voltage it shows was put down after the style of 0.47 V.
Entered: 0.36 V
